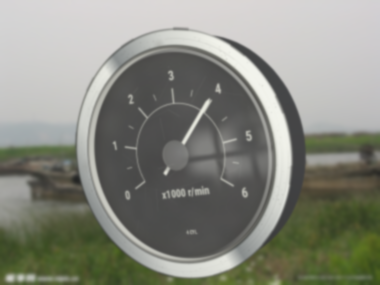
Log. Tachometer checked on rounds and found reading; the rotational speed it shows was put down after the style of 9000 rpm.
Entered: 4000 rpm
